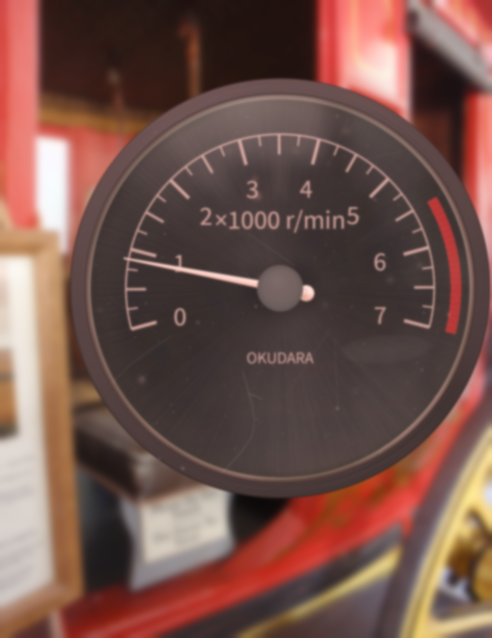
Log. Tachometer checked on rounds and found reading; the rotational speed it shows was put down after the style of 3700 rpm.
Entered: 875 rpm
